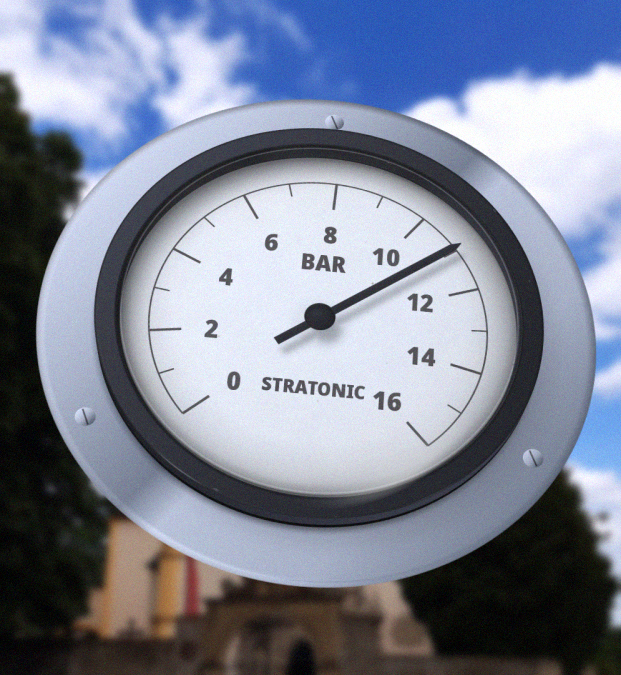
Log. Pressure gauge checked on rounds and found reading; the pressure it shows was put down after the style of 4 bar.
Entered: 11 bar
